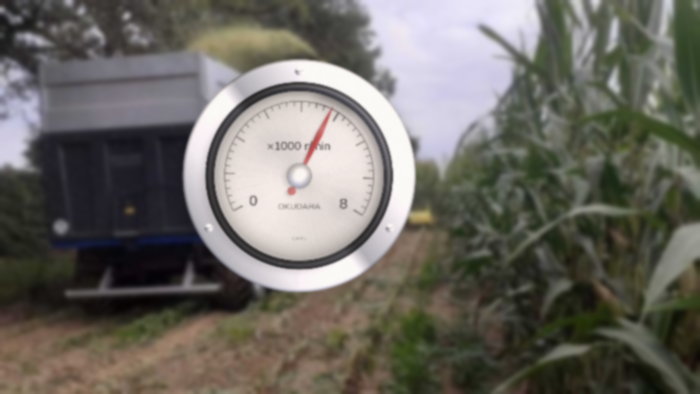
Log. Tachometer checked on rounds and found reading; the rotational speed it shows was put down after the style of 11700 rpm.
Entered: 4800 rpm
